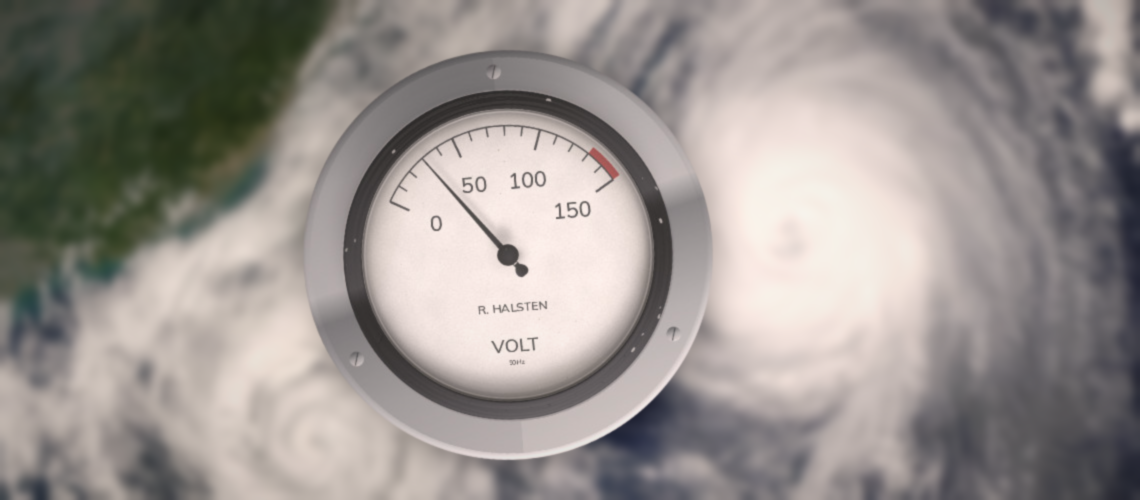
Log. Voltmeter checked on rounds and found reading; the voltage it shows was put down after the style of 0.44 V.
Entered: 30 V
